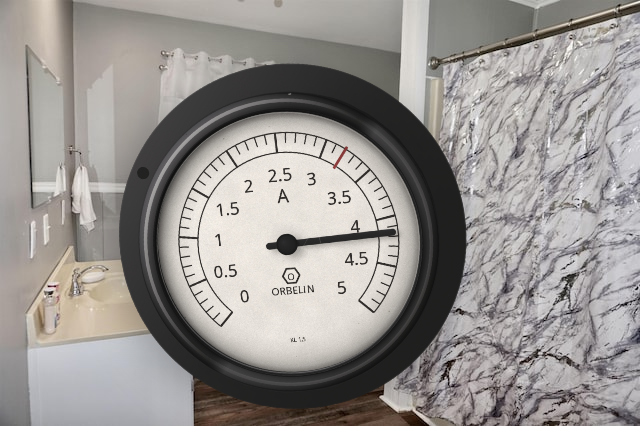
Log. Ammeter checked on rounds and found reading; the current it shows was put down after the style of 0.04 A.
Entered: 4.15 A
